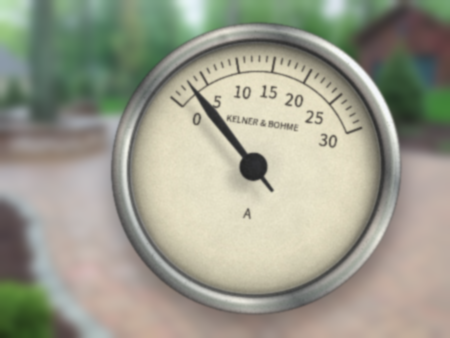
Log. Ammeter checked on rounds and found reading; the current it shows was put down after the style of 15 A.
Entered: 3 A
